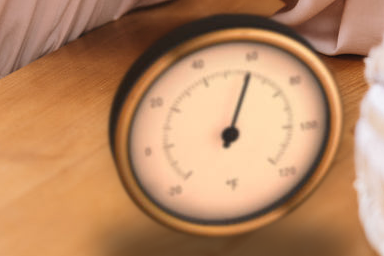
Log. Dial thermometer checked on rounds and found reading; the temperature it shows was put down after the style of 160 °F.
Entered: 60 °F
